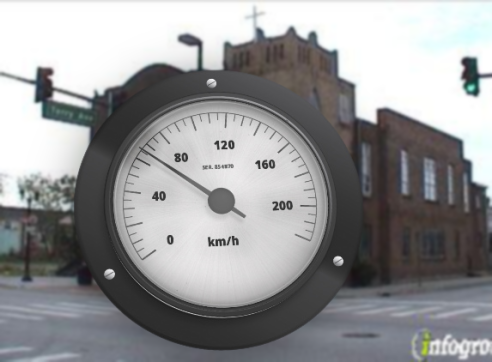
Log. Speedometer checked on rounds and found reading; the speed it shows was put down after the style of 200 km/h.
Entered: 65 km/h
